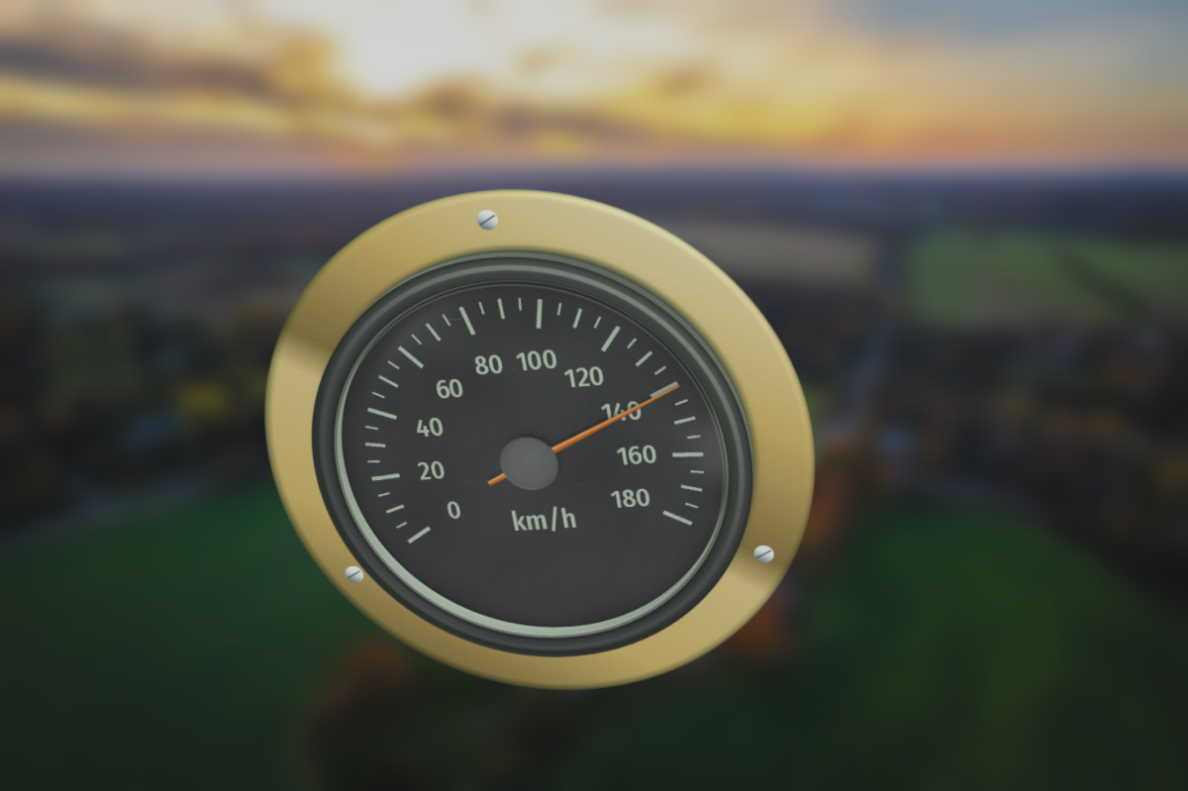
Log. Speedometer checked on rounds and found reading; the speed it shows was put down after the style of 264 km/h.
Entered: 140 km/h
